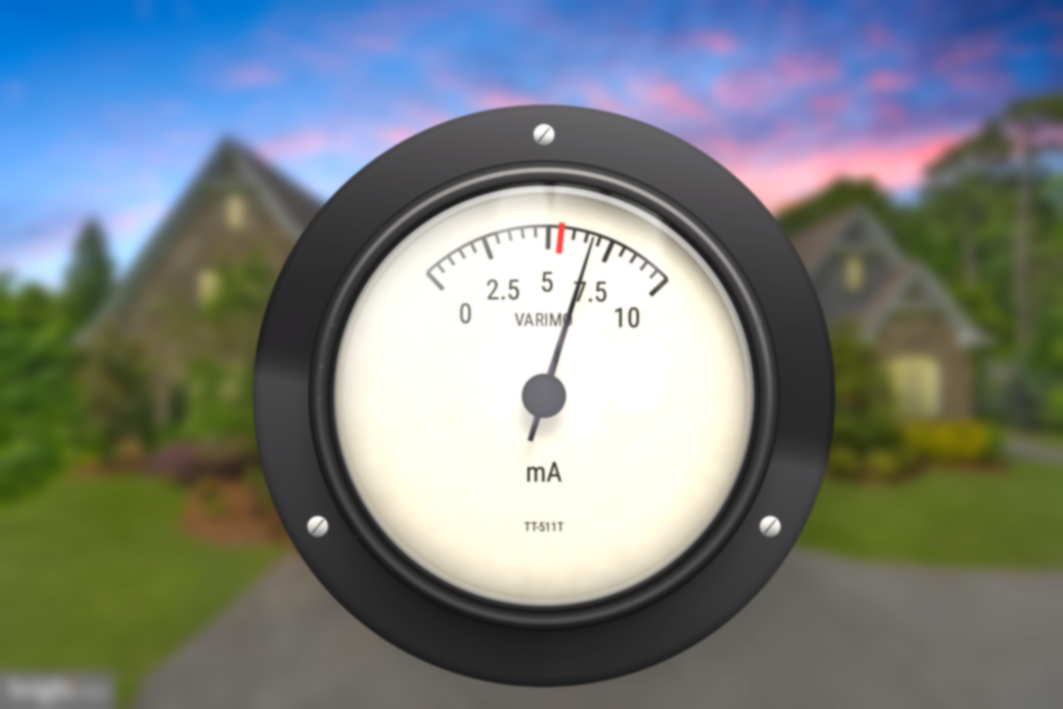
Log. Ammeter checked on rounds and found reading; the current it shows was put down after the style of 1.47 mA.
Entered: 6.75 mA
